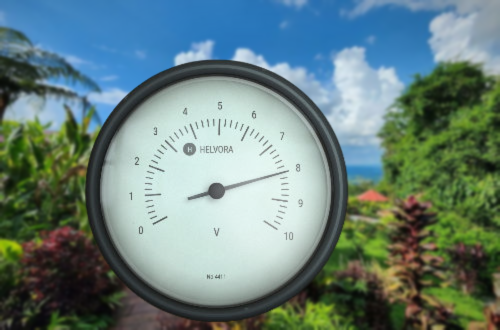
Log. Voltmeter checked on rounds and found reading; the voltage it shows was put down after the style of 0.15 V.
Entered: 8 V
